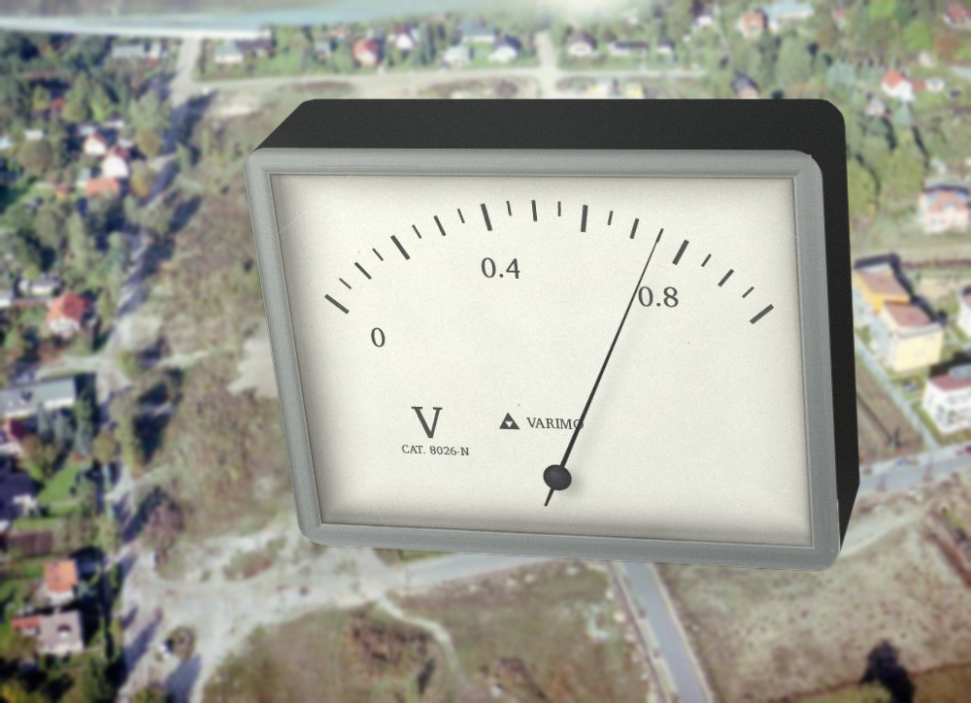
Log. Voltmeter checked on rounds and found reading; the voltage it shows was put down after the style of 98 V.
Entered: 0.75 V
